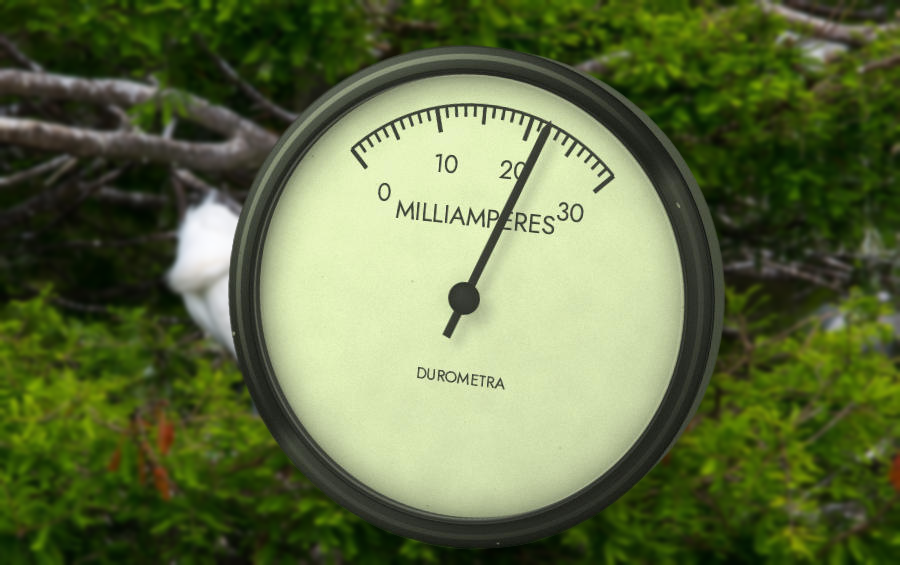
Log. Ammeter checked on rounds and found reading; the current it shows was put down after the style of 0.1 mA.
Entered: 22 mA
